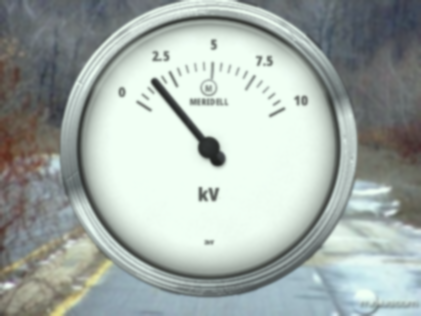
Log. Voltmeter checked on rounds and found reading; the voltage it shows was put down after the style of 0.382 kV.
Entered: 1.5 kV
